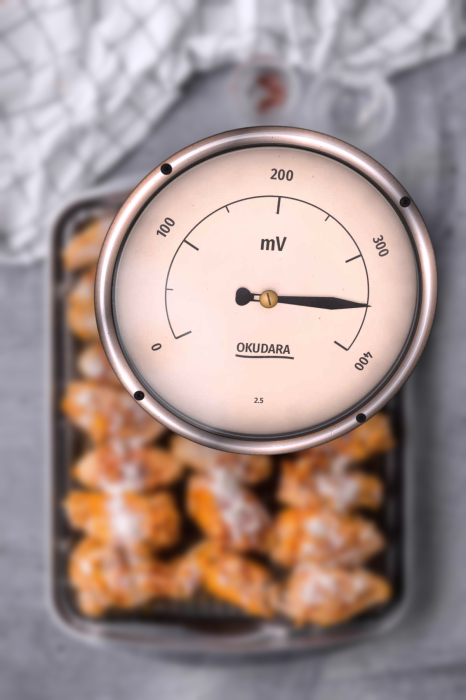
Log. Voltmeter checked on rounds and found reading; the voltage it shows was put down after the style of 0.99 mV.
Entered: 350 mV
